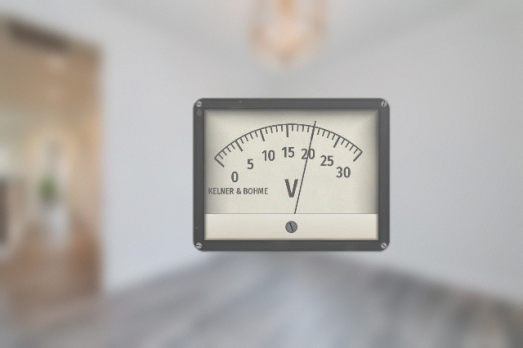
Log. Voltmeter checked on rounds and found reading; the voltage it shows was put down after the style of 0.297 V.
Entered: 20 V
